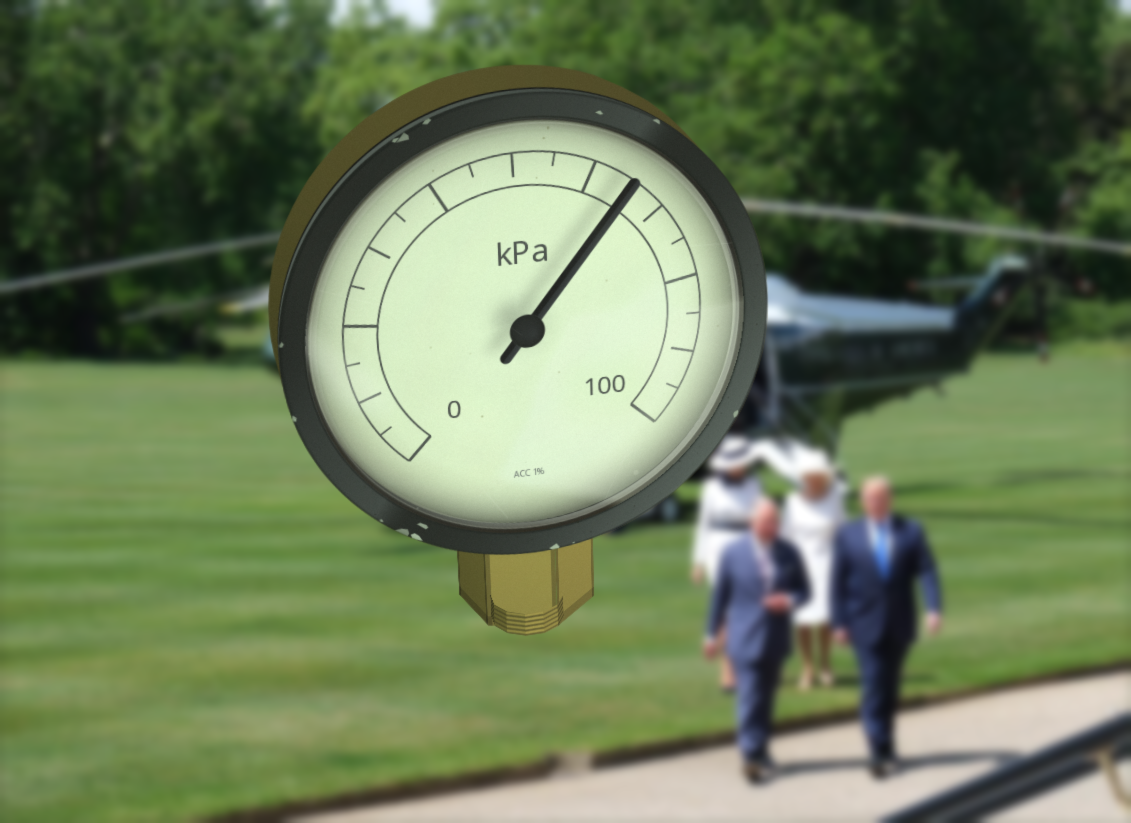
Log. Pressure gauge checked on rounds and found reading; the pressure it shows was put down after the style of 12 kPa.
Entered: 65 kPa
